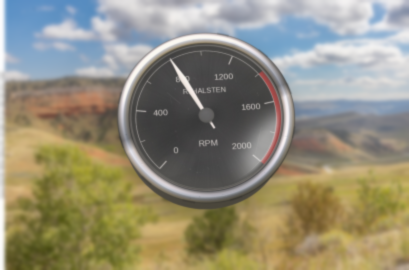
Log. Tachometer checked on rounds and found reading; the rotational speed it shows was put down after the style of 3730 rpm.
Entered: 800 rpm
